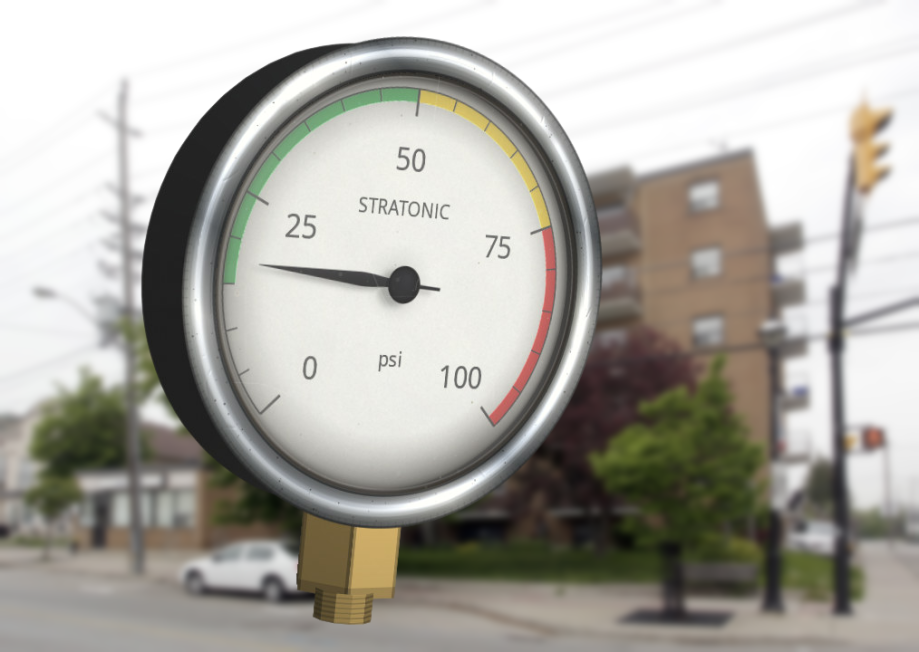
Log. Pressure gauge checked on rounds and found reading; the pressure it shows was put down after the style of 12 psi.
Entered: 17.5 psi
